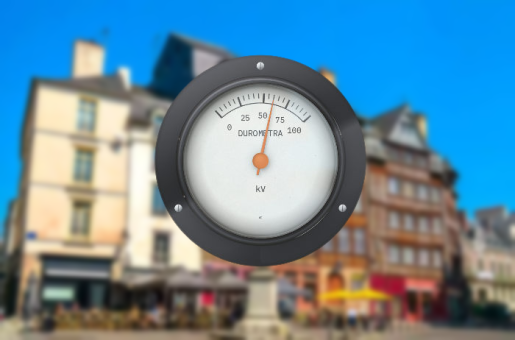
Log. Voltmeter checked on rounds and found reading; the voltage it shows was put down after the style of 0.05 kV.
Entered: 60 kV
